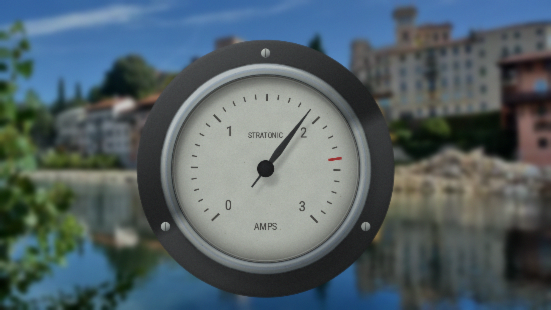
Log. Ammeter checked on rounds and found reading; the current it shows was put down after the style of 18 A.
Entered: 1.9 A
